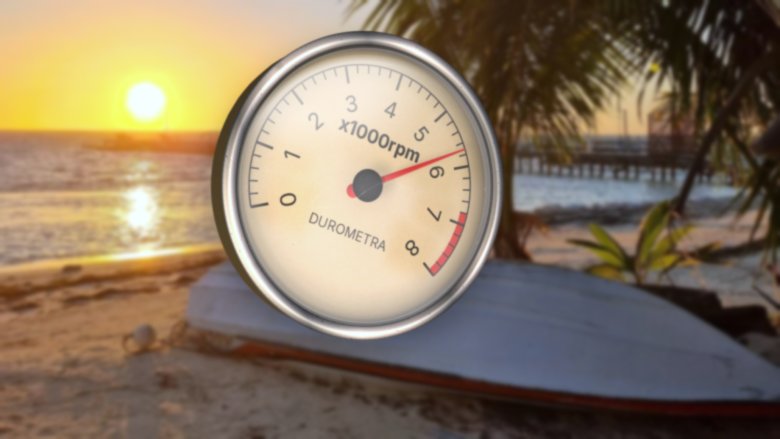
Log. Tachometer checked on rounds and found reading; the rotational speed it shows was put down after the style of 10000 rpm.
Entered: 5700 rpm
